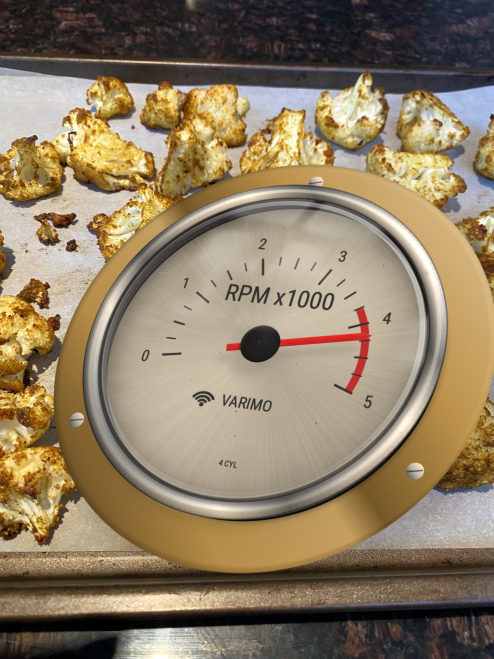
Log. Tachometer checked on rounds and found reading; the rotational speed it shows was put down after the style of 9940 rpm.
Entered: 4250 rpm
